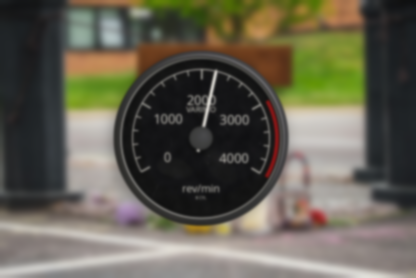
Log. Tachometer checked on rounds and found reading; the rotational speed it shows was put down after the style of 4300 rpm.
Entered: 2200 rpm
